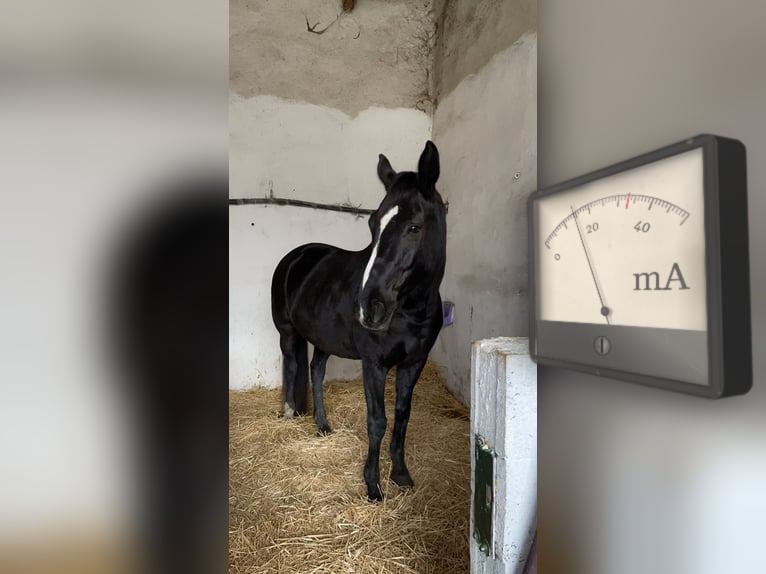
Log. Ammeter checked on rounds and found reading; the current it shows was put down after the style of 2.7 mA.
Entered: 15 mA
